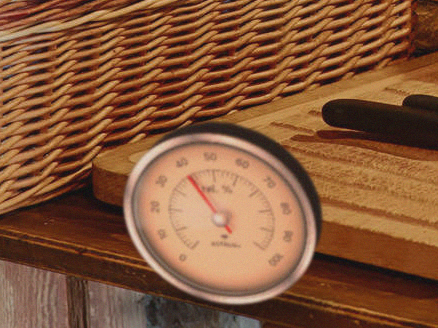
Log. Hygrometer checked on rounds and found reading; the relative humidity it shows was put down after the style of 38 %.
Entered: 40 %
